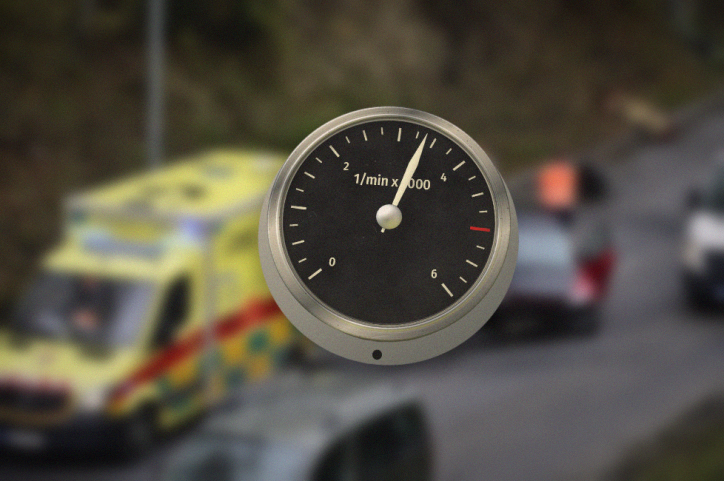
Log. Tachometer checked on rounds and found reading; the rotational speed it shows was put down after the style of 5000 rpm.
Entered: 3375 rpm
